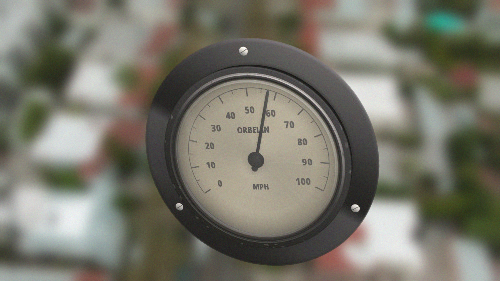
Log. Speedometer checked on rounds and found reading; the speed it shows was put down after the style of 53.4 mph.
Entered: 57.5 mph
